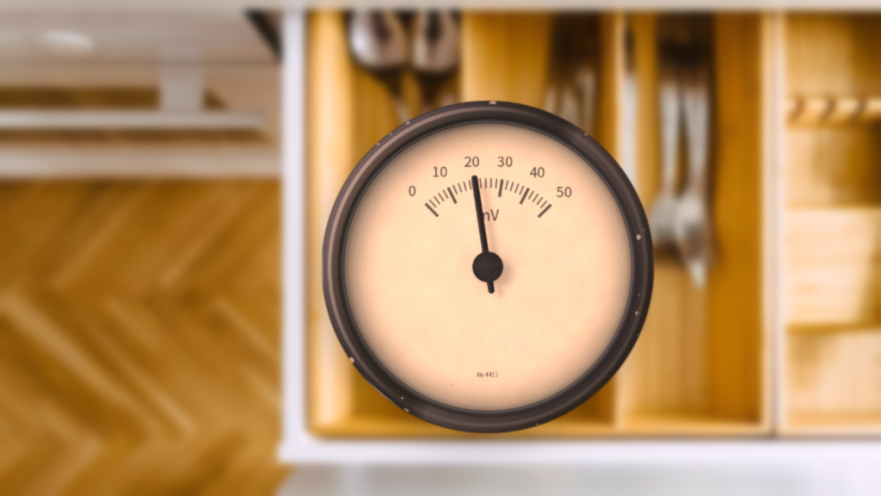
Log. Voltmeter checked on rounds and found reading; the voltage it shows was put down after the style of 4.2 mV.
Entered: 20 mV
